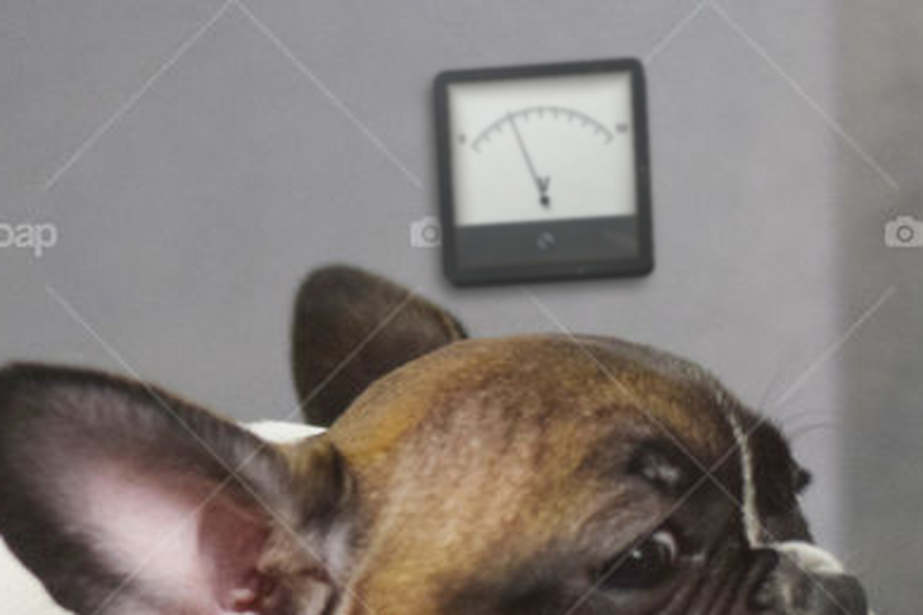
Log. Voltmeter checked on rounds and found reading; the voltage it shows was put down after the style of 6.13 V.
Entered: 15 V
